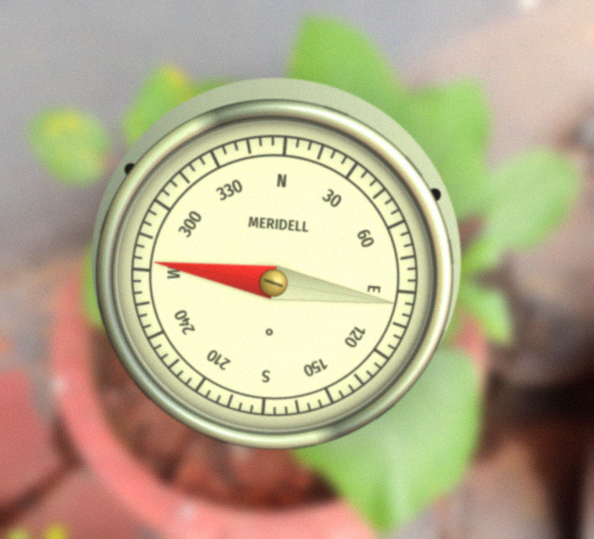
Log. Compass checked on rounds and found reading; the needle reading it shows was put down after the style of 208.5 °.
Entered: 275 °
